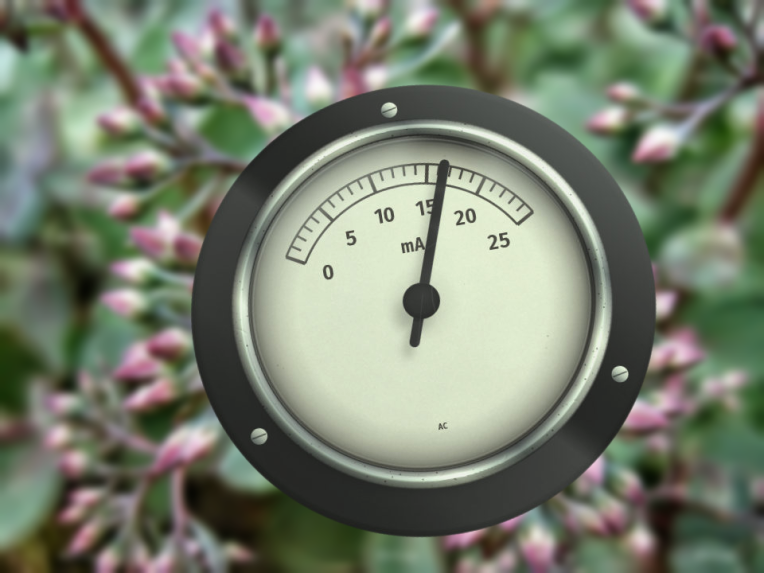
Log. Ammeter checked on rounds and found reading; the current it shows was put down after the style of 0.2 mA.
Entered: 16.5 mA
